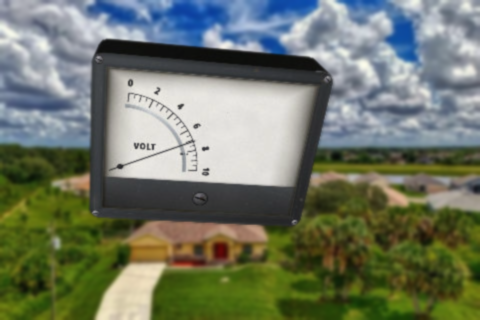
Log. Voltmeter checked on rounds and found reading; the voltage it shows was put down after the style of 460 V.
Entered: 7 V
